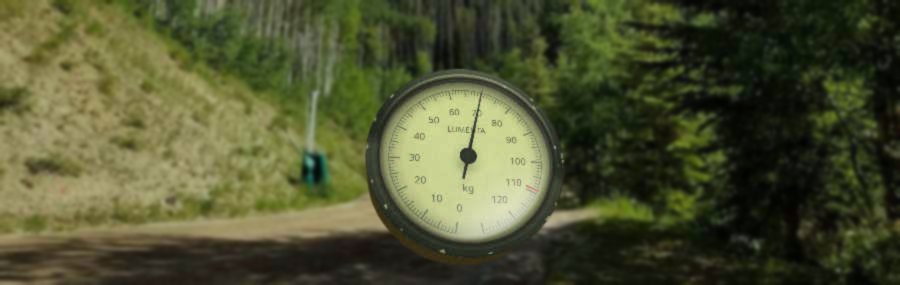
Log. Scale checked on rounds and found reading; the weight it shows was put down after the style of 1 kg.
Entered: 70 kg
